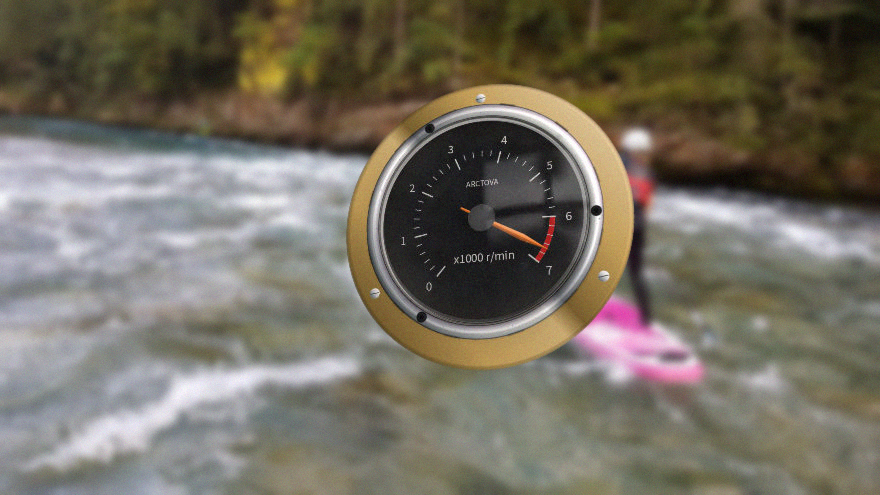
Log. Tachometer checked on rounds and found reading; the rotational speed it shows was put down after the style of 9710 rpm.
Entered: 6700 rpm
